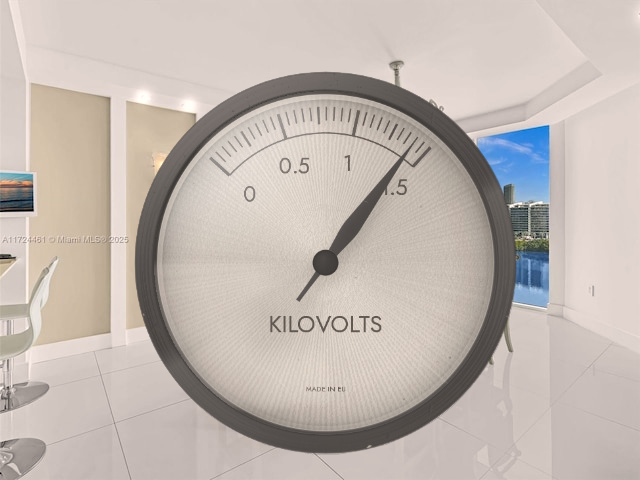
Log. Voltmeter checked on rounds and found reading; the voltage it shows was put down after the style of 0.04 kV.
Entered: 1.4 kV
